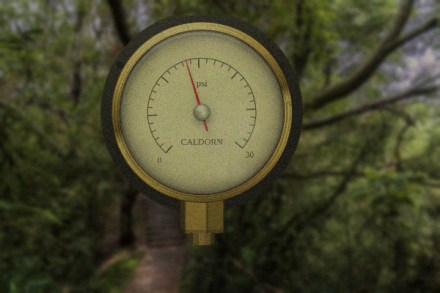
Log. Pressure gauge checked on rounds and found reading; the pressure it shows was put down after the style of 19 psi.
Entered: 13.5 psi
